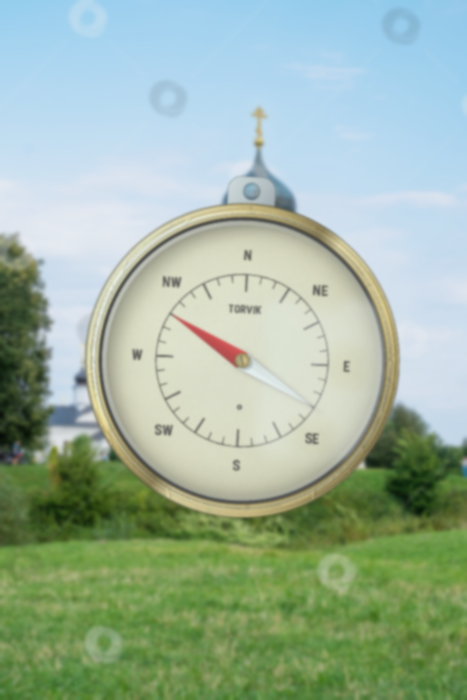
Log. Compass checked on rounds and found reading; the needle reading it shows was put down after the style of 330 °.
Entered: 300 °
